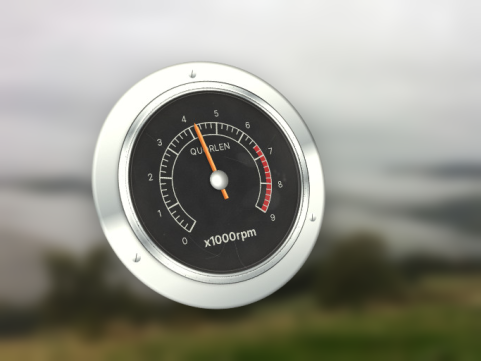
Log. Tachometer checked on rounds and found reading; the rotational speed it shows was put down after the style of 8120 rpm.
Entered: 4200 rpm
